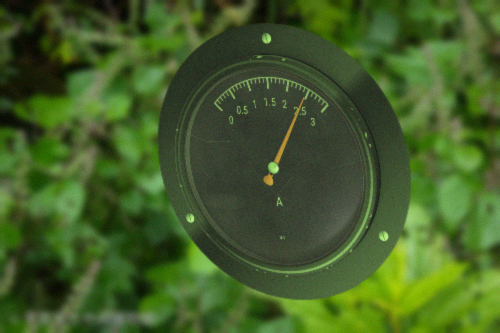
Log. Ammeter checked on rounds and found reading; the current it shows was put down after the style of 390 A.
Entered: 2.5 A
